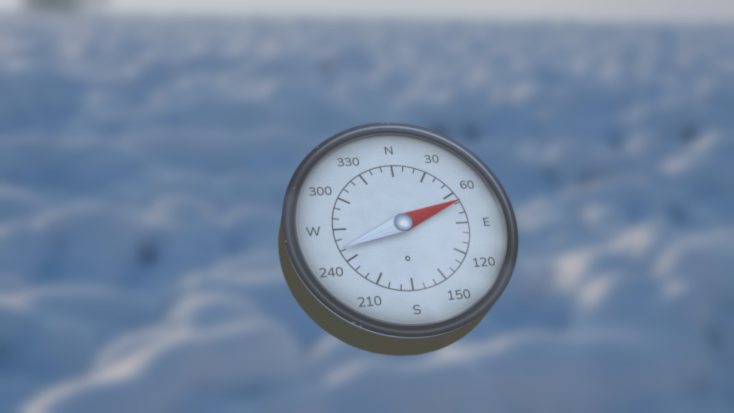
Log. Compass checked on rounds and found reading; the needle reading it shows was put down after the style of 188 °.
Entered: 70 °
